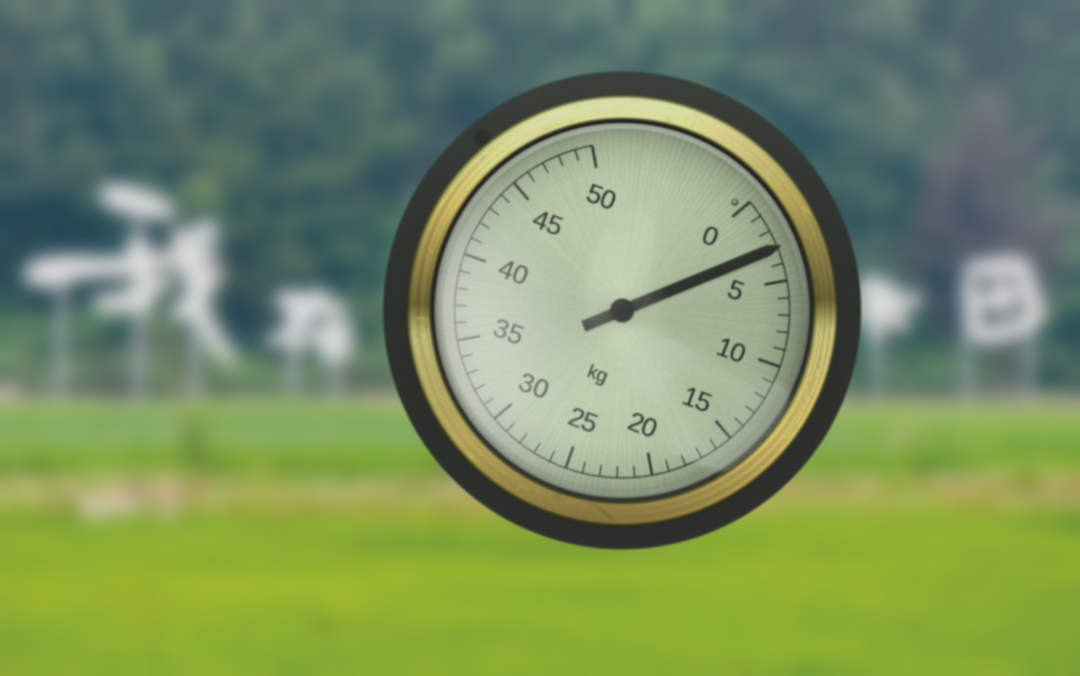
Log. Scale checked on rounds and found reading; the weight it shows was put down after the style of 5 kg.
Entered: 3 kg
